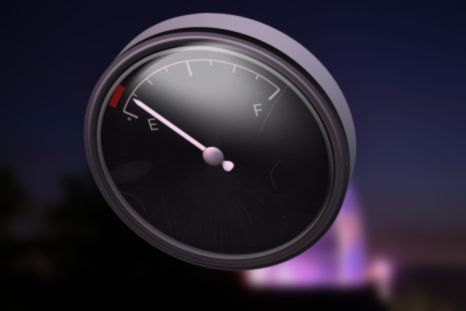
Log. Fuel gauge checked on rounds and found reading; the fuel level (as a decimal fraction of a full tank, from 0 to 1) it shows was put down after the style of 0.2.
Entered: 0.125
